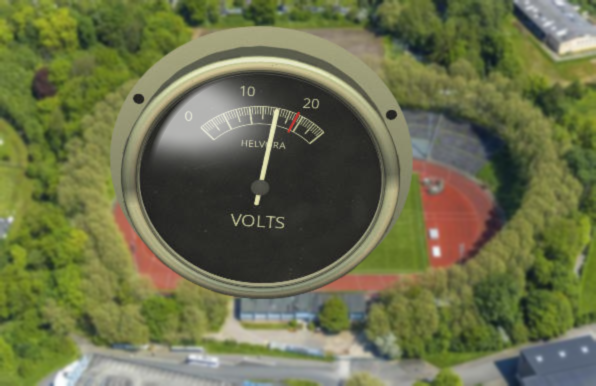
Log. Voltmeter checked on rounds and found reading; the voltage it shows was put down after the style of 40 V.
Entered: 15 V
